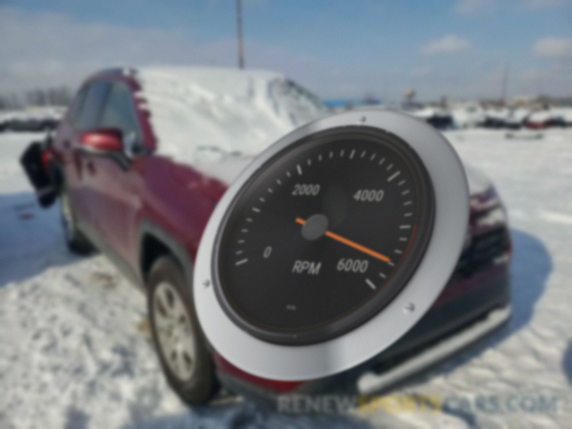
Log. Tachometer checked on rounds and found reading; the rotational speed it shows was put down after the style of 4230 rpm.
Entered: 5600 rpm
